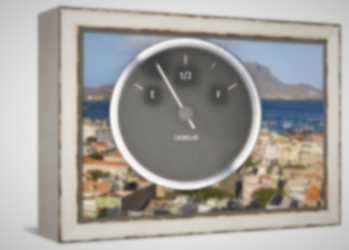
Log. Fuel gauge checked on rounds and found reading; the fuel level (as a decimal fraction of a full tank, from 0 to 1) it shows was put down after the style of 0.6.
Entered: 0.25
